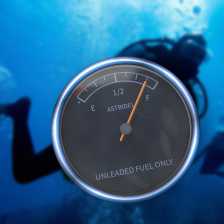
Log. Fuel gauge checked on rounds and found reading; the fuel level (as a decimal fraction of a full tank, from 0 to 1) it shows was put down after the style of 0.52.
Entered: 0.875
